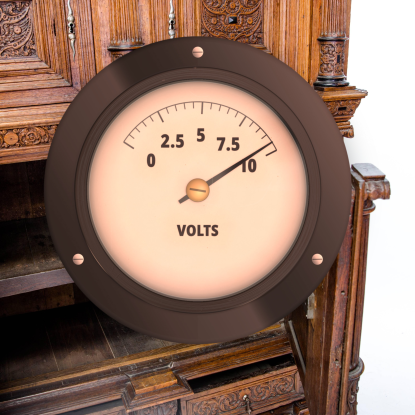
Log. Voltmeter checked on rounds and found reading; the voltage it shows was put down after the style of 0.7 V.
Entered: 9.5 V
